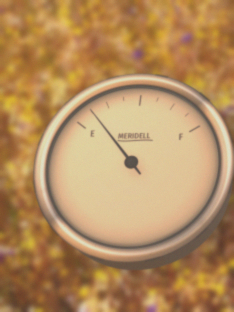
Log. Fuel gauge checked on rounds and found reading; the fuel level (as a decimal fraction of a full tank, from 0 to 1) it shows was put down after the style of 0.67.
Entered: 0.125
